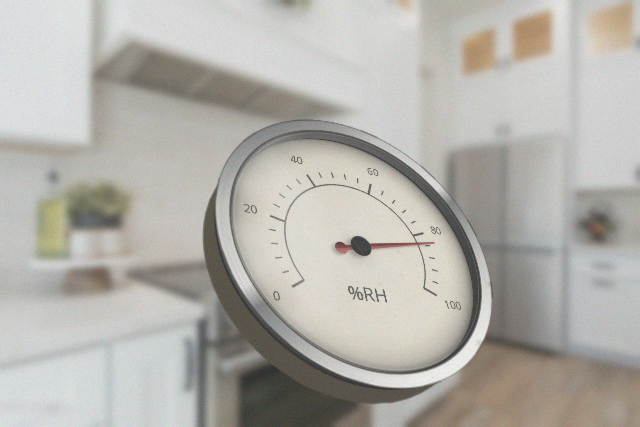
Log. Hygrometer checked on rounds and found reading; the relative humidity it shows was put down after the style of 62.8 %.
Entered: 84 %
